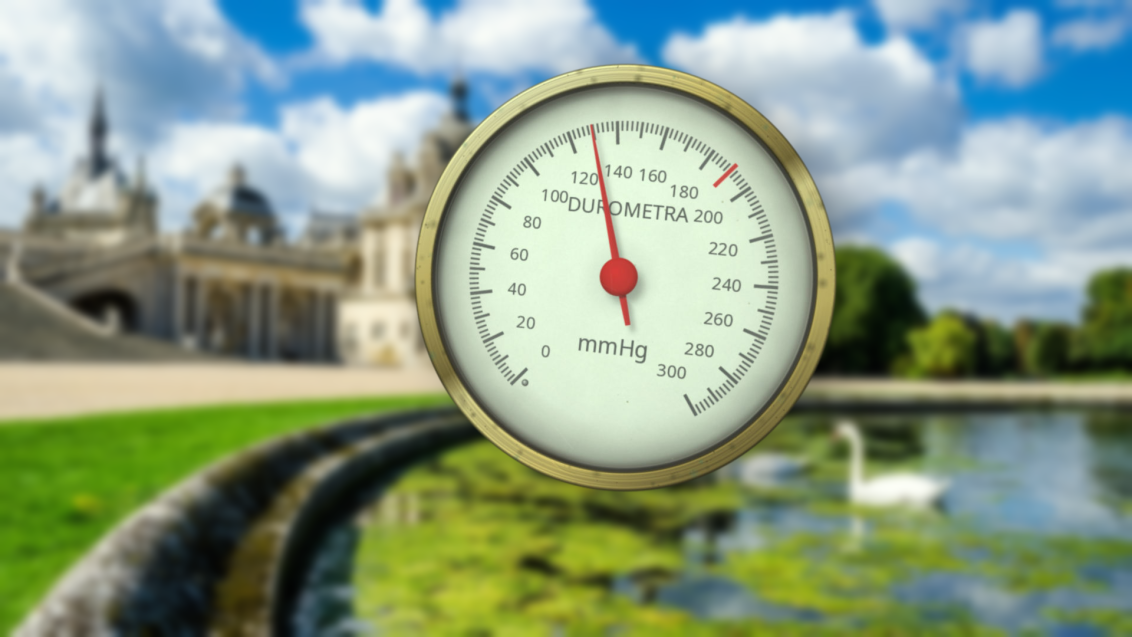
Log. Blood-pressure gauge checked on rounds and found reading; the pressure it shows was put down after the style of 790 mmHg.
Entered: 130 mmHg
